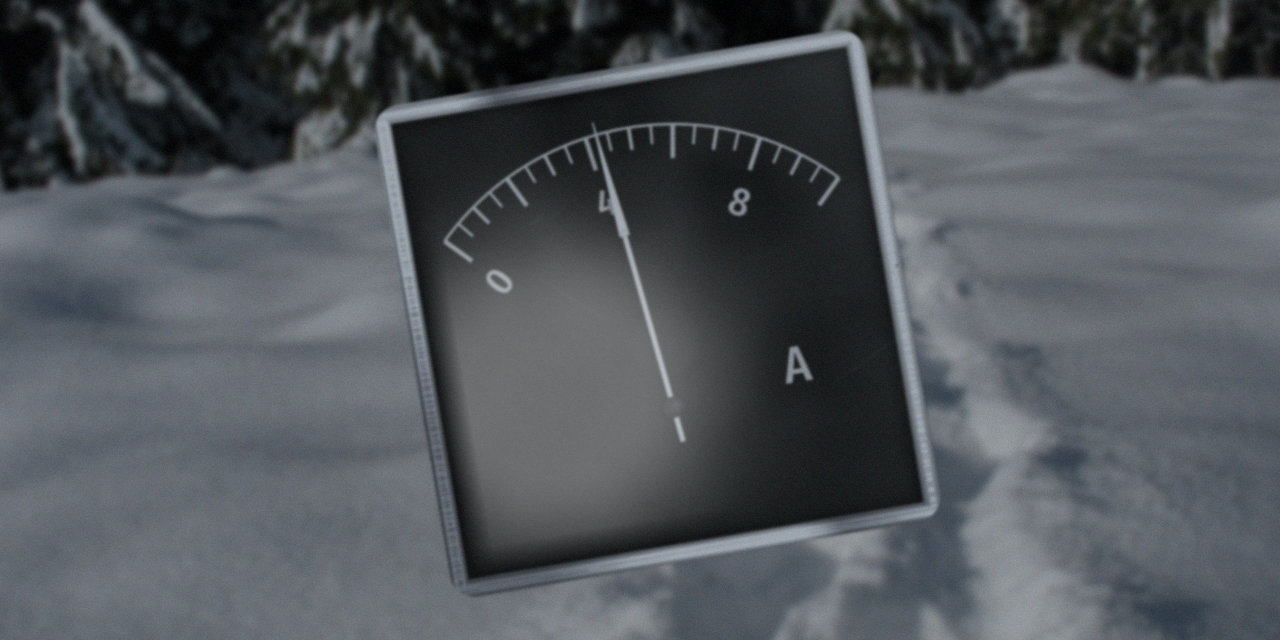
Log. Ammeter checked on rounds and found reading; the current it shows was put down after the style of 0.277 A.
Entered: 4.25 A
